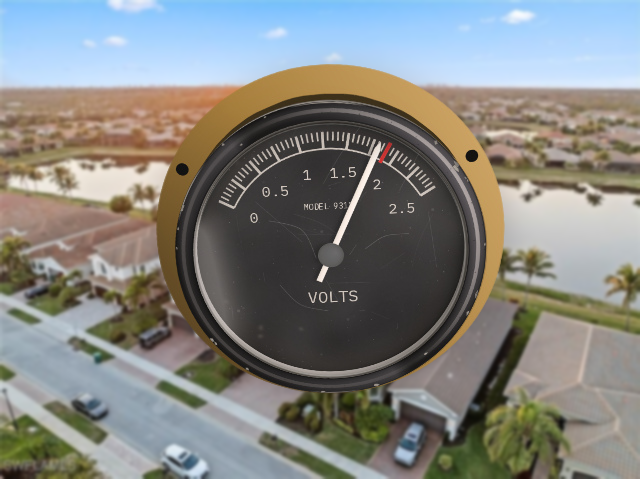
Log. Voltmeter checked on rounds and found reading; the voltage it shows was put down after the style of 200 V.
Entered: 1.8 V
